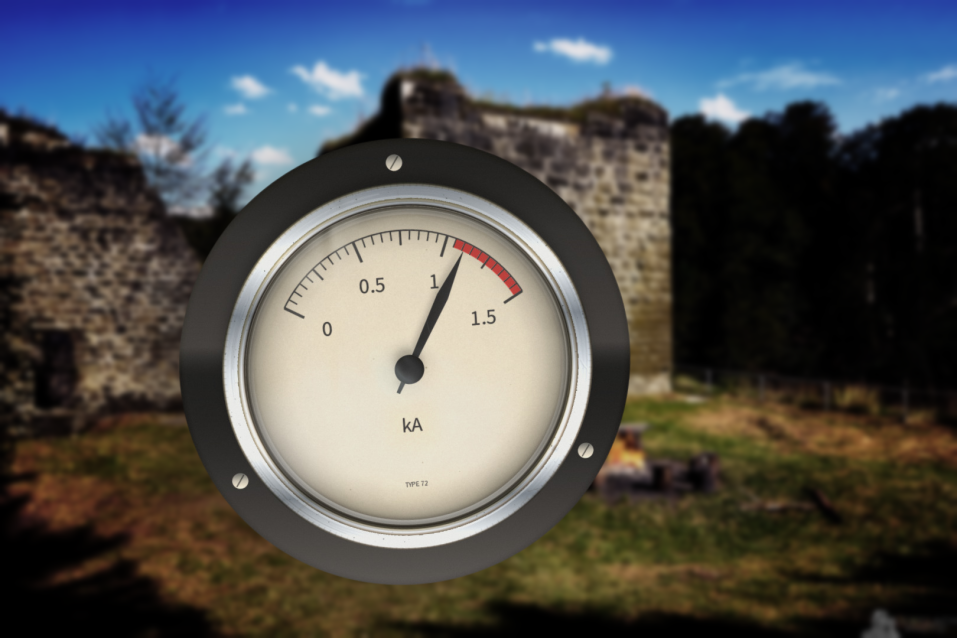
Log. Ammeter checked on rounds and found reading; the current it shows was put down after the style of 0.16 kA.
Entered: 1.1 kA
